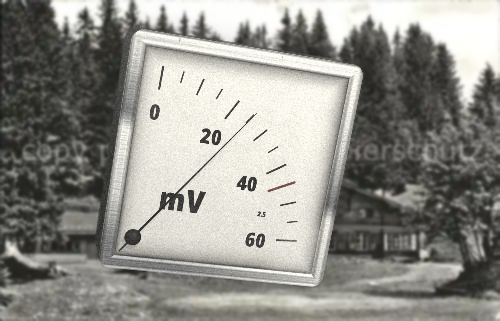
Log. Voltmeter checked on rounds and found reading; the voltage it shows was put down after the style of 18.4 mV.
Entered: 25 mV
